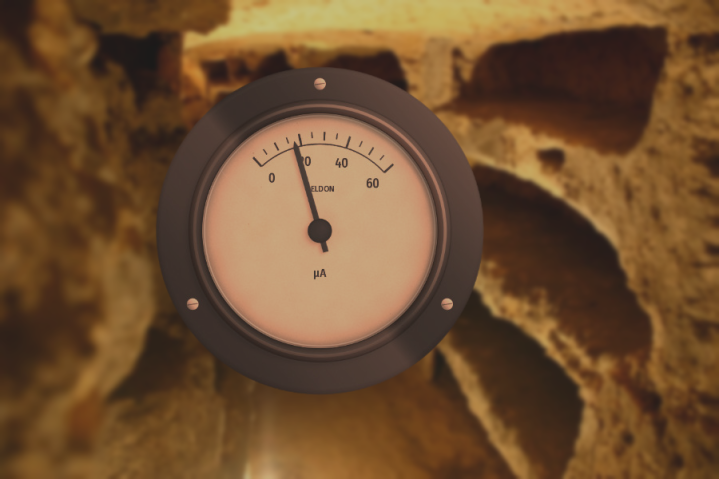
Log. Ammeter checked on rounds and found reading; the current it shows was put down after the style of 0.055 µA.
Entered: 17.5 µA
